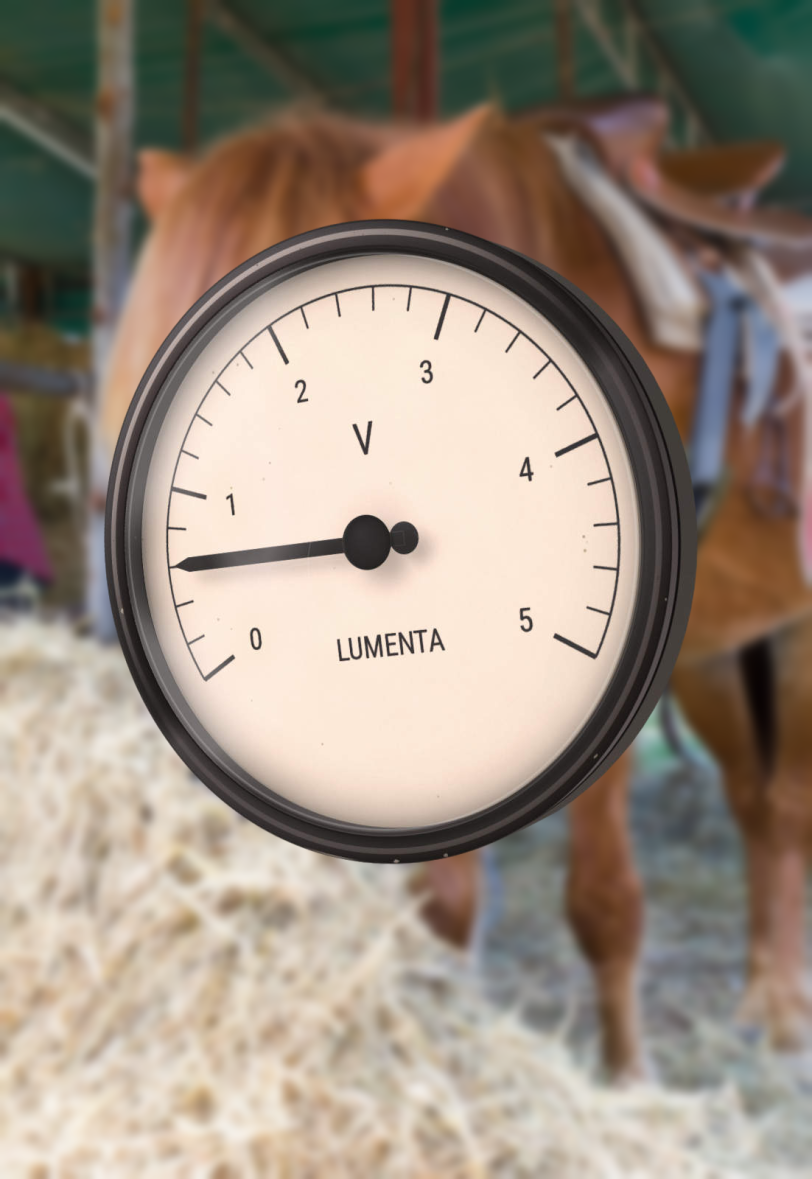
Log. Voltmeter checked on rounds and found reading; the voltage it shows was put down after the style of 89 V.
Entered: 0.6 V
